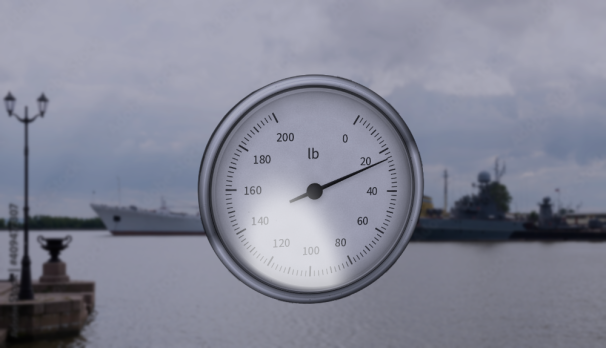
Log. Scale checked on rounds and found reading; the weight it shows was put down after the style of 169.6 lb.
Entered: 24 lb
